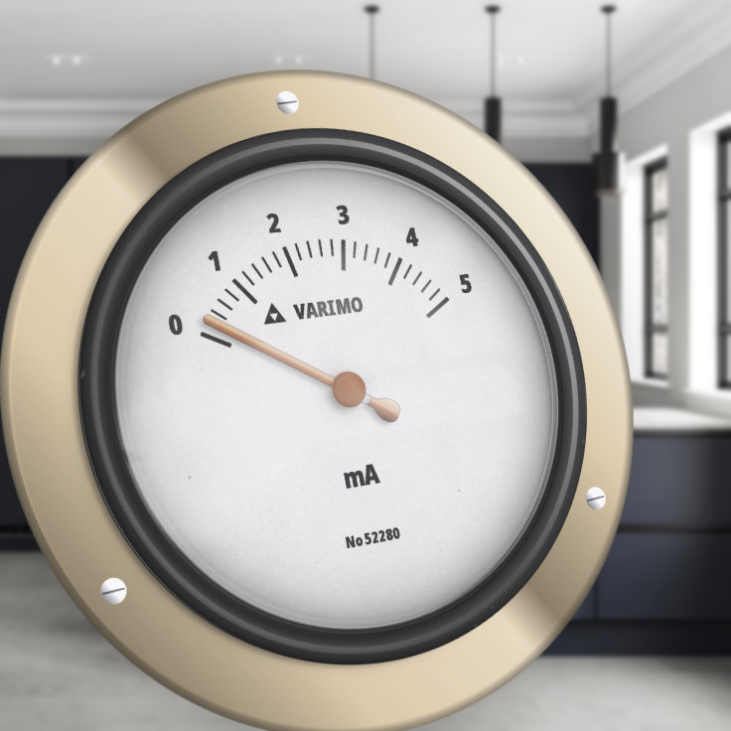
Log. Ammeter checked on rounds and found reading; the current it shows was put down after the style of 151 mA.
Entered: 0.2 mA
